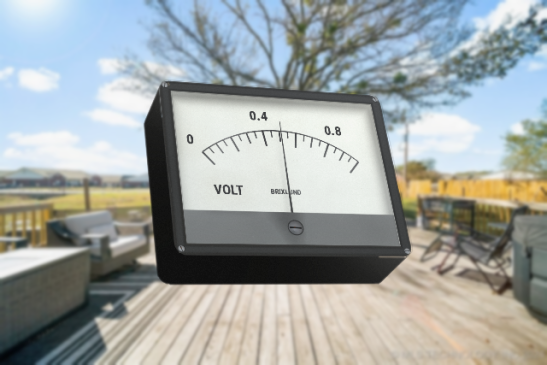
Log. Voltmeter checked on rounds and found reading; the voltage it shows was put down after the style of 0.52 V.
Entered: 0.5 V
